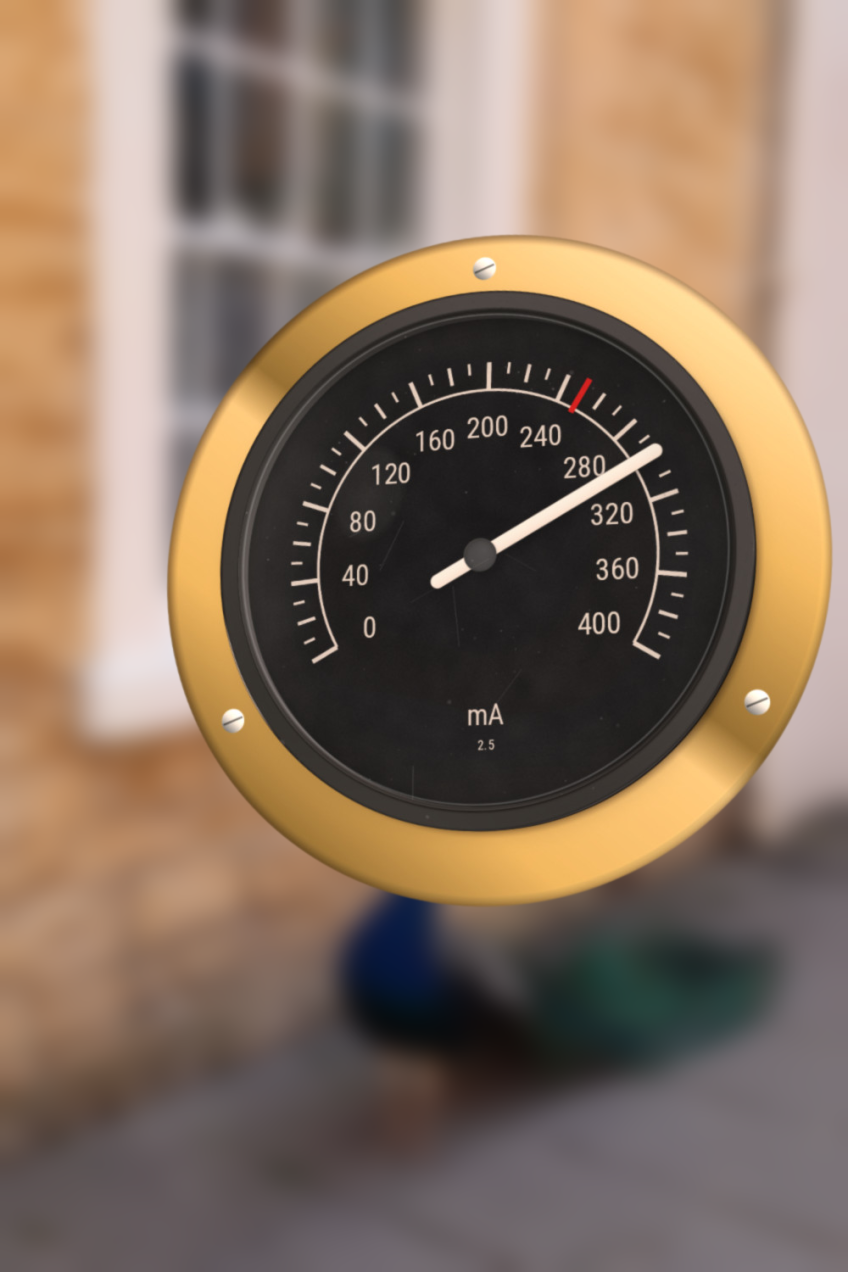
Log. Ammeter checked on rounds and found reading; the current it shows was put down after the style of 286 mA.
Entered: 300 mA
